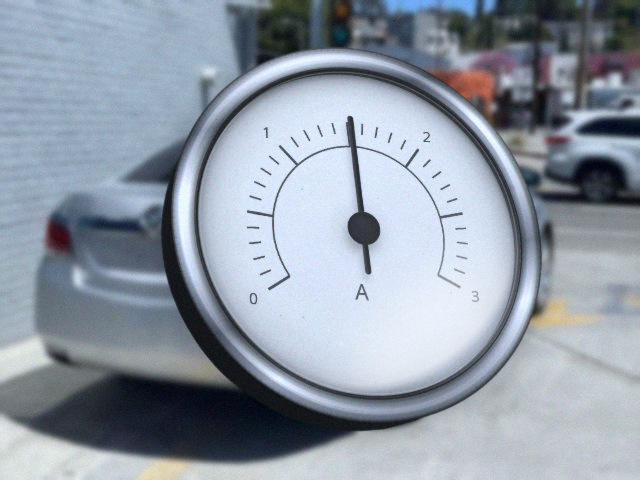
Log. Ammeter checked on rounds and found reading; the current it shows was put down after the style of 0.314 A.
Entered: 1.5 A
